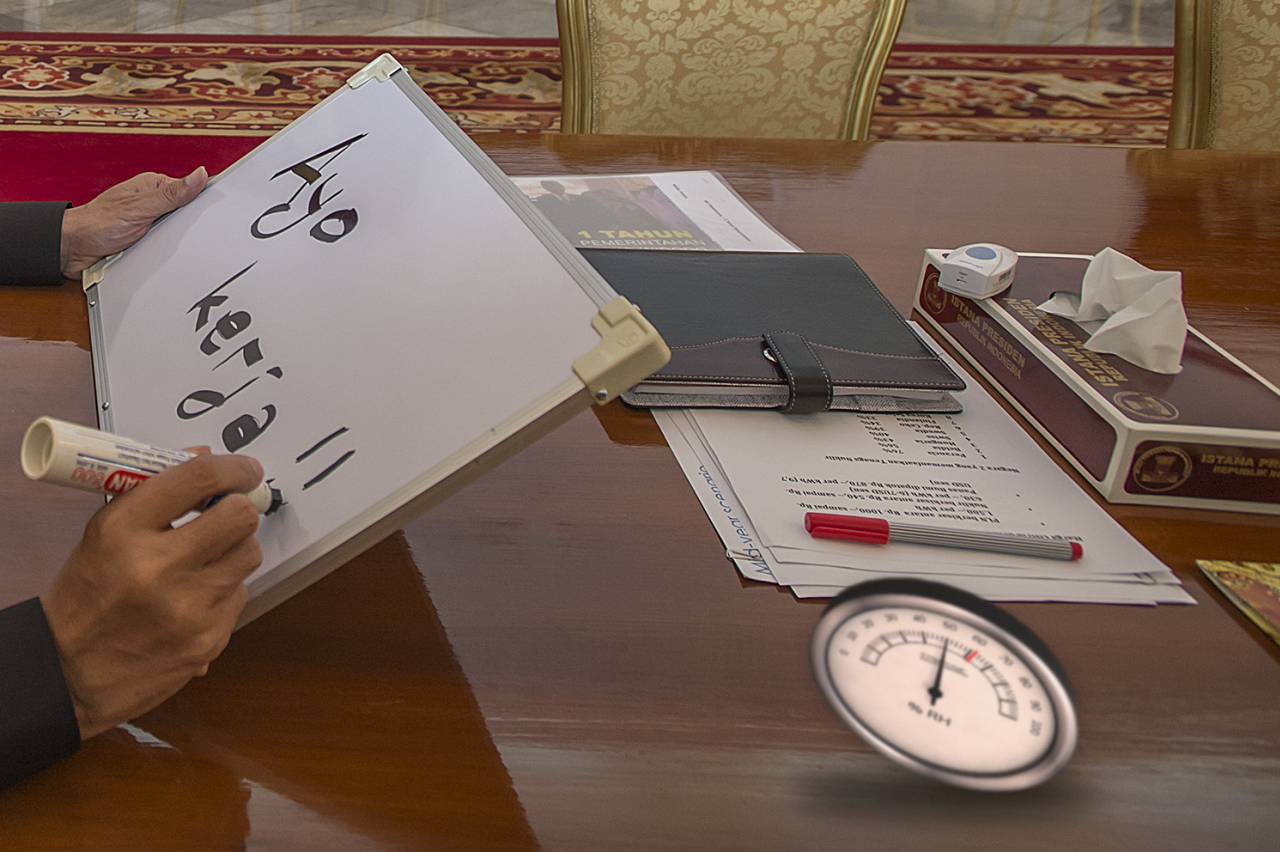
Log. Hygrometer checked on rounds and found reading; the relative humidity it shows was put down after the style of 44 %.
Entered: 50 %
